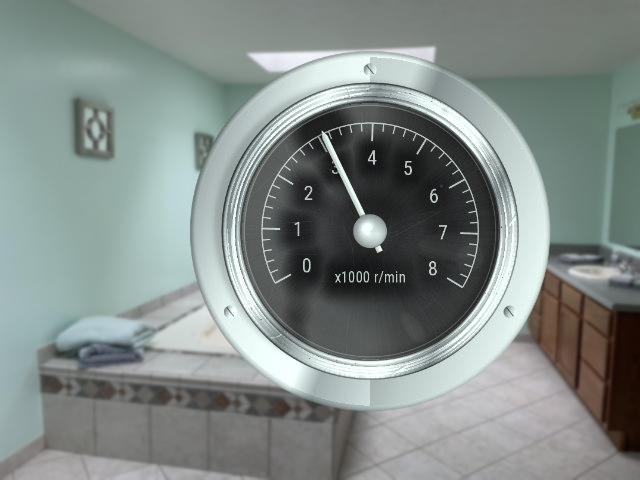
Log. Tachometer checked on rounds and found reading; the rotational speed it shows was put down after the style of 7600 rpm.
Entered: 3100 rpm
